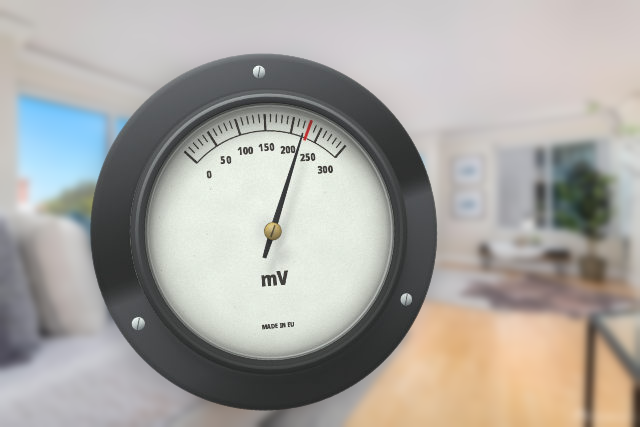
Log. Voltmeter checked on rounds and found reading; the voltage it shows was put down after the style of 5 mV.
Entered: 220 mV
